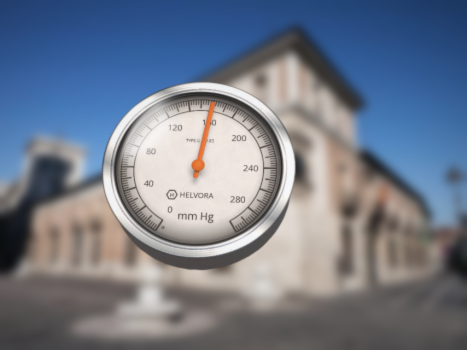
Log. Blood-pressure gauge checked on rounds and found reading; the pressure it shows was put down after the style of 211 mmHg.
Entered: 160 mmHg
